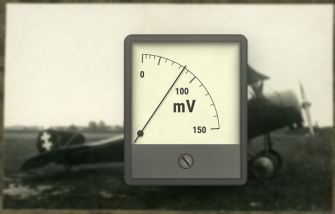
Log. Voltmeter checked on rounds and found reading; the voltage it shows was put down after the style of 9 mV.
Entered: 85 mV
